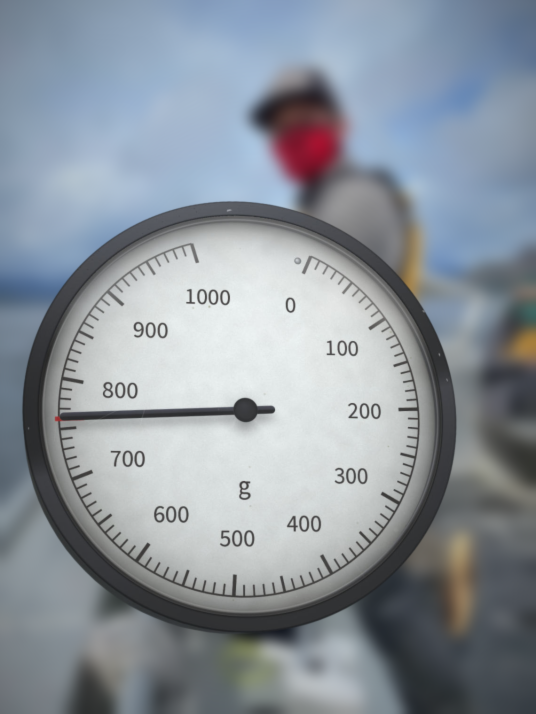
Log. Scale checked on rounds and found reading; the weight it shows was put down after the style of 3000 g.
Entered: 760 g
